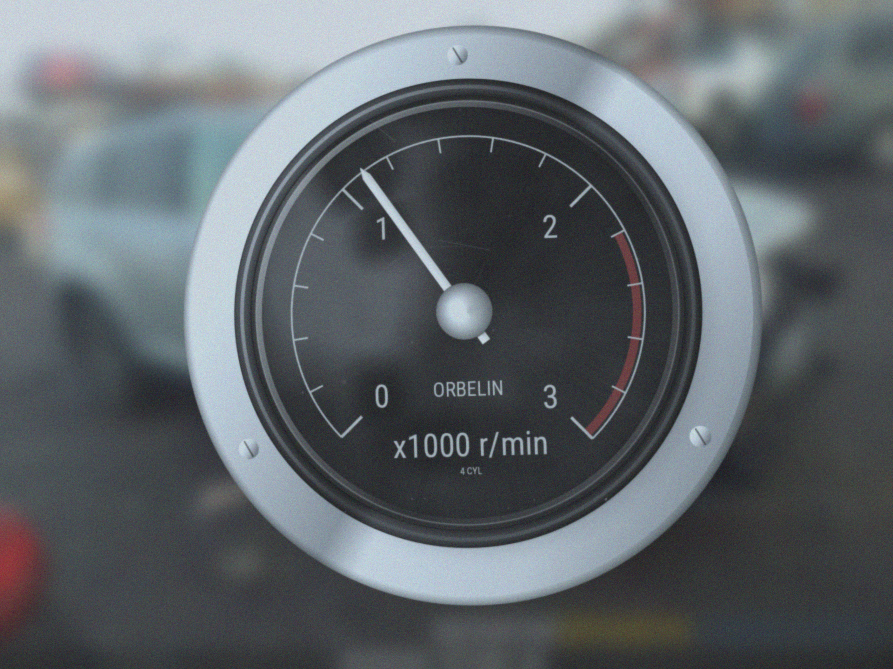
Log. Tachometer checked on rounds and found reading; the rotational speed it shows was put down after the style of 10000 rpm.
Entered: 1100 rpm
